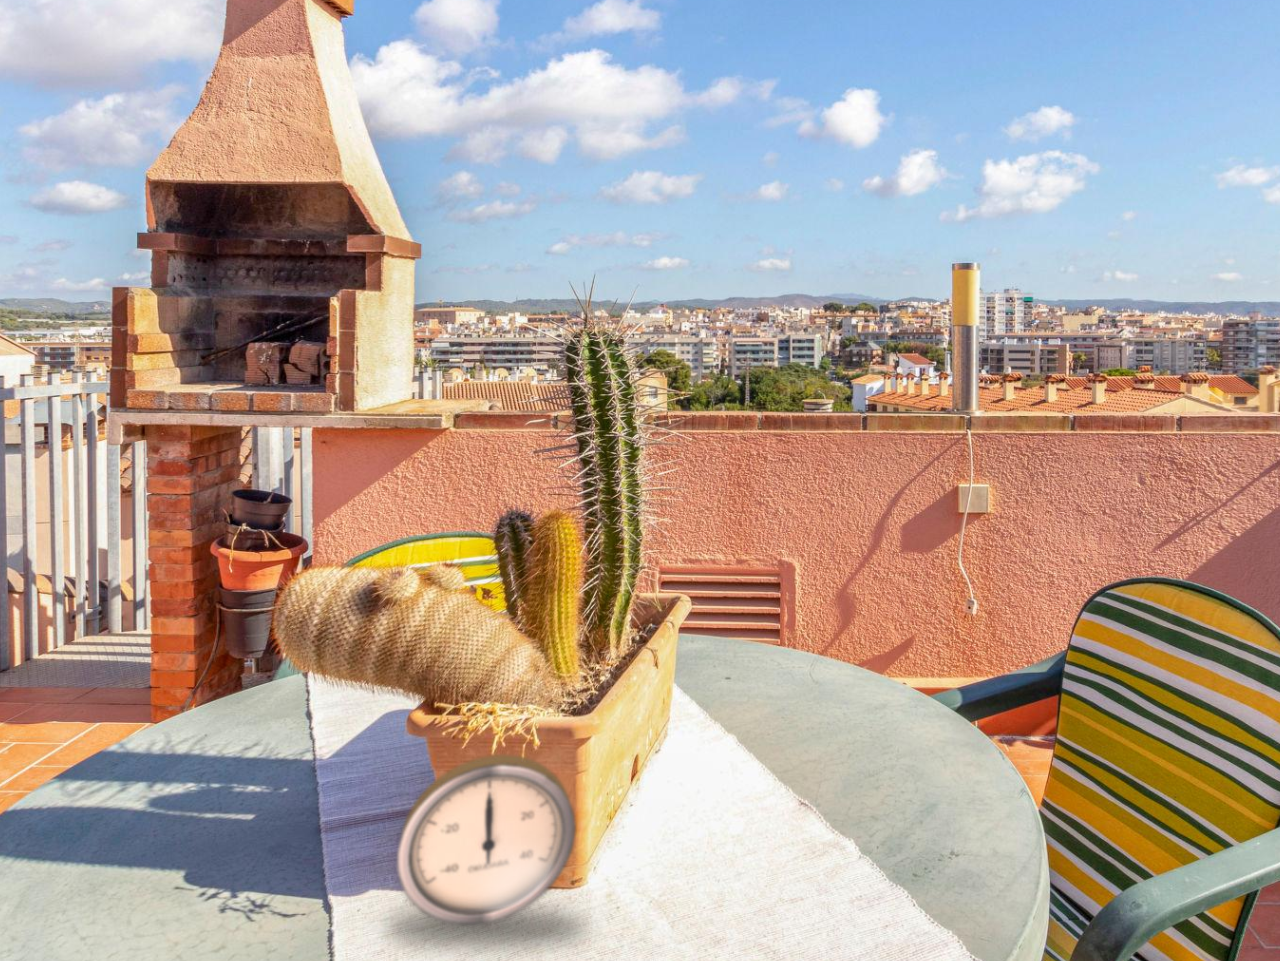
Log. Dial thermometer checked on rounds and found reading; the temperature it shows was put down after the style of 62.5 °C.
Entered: 0 °C
